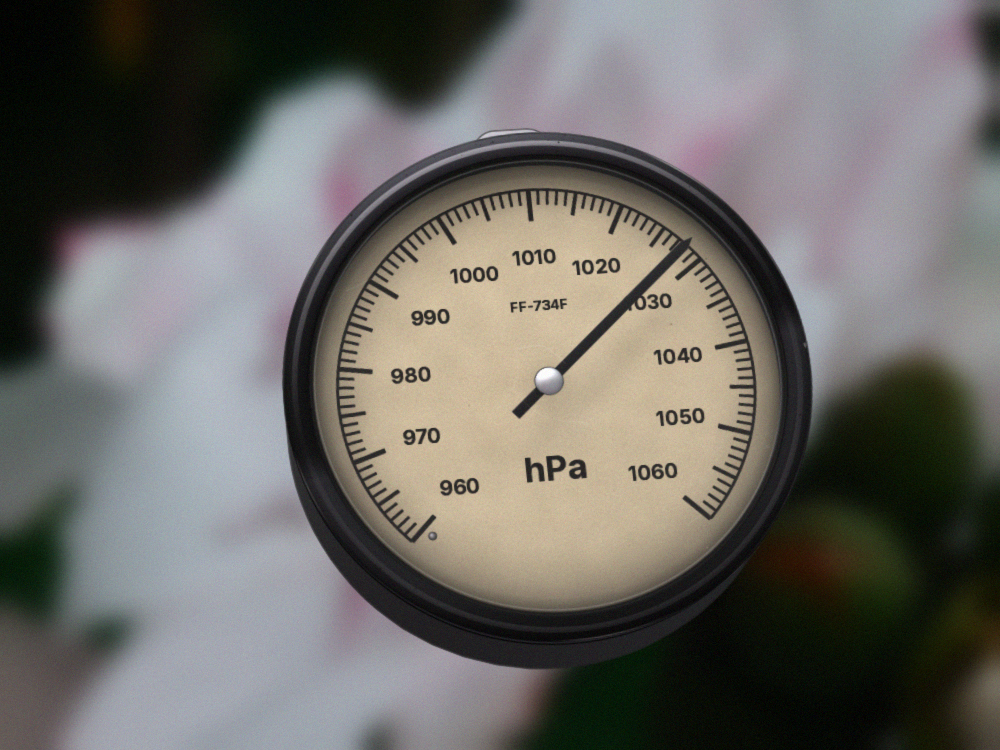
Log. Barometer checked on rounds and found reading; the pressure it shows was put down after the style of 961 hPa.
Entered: 1028 hPa
